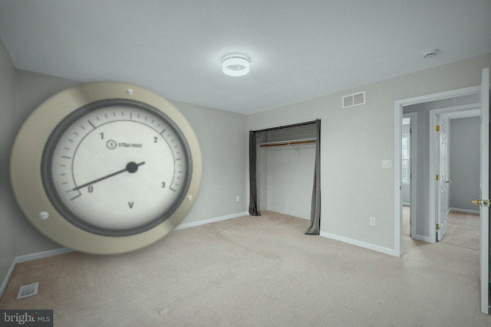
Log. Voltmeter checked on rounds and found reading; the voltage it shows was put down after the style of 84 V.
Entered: 0.1 V
